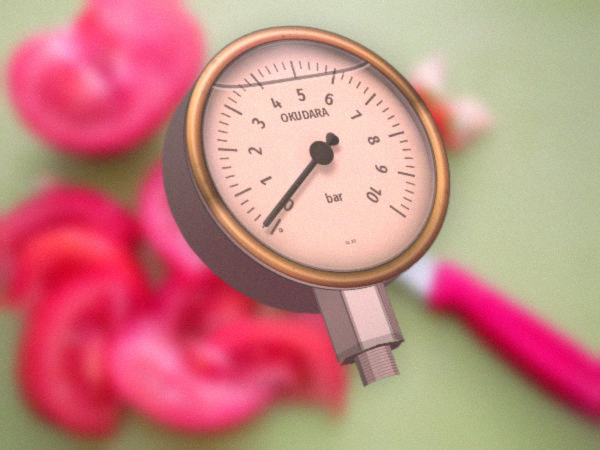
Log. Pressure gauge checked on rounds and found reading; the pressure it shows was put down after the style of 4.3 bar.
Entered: 0.2 bar
